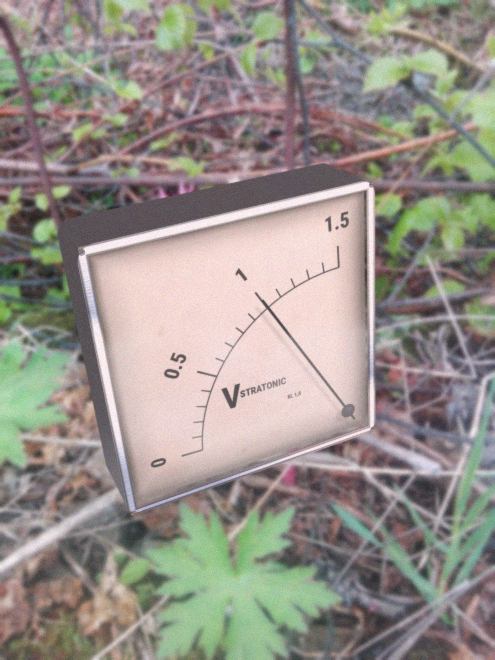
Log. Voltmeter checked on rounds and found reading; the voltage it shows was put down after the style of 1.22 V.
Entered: 1 V
